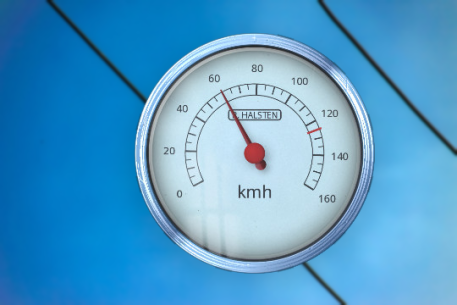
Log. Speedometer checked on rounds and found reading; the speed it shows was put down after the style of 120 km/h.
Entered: 60 km/h
